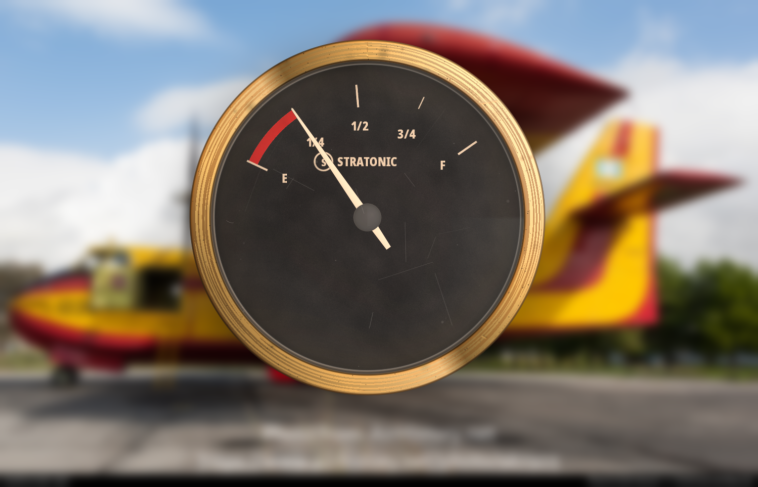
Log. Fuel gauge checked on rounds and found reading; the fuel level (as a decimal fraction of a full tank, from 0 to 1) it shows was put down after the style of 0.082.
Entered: 0.25
